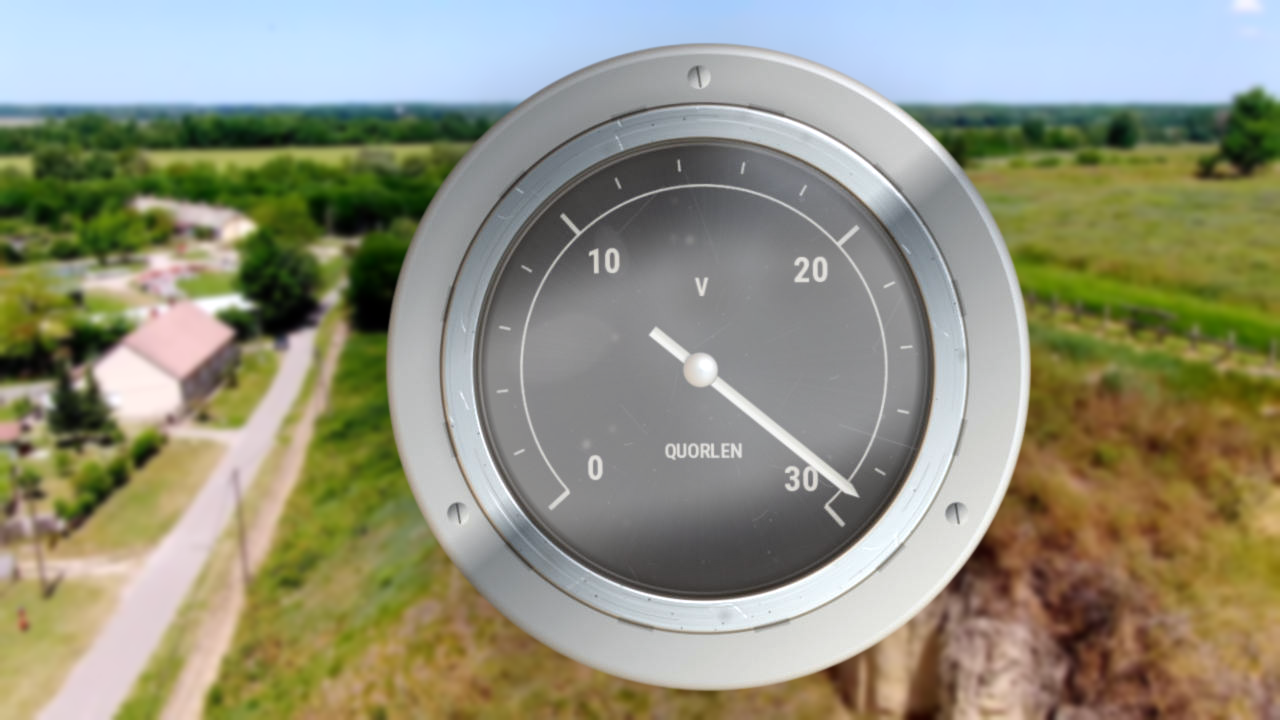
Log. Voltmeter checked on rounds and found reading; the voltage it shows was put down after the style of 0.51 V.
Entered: 29 V
